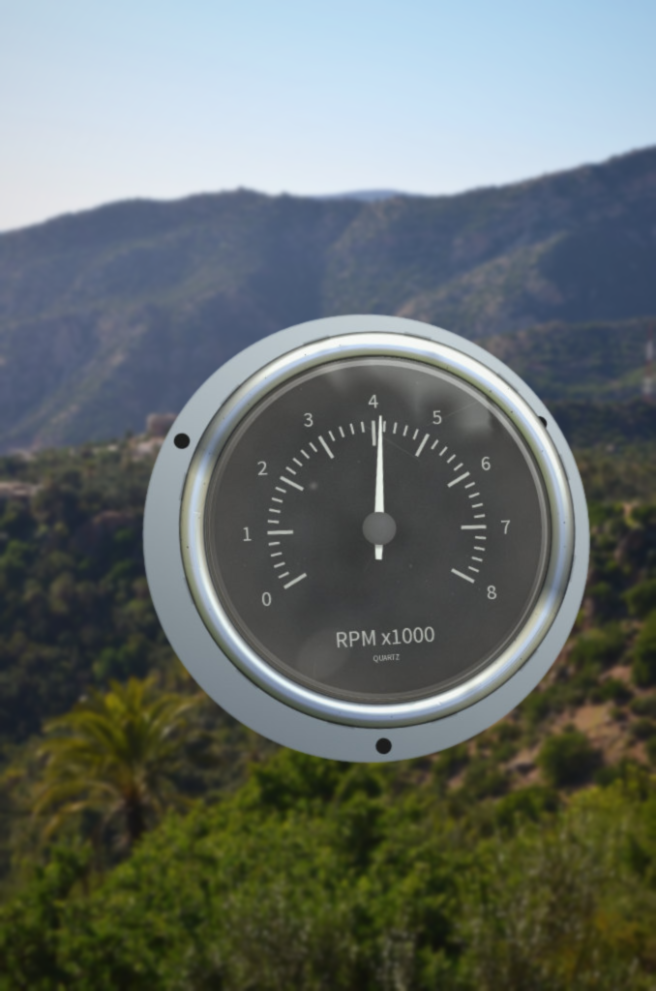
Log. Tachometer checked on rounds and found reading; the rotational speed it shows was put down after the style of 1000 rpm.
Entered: 4100 rpm
